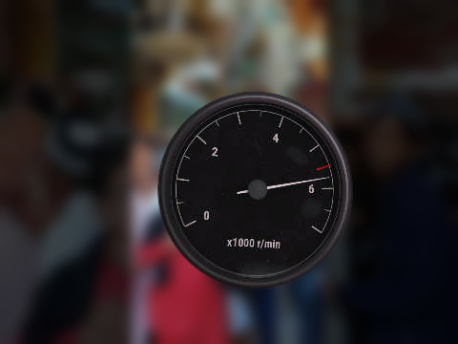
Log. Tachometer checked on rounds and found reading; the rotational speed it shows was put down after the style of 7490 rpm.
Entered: 5750 rpm
